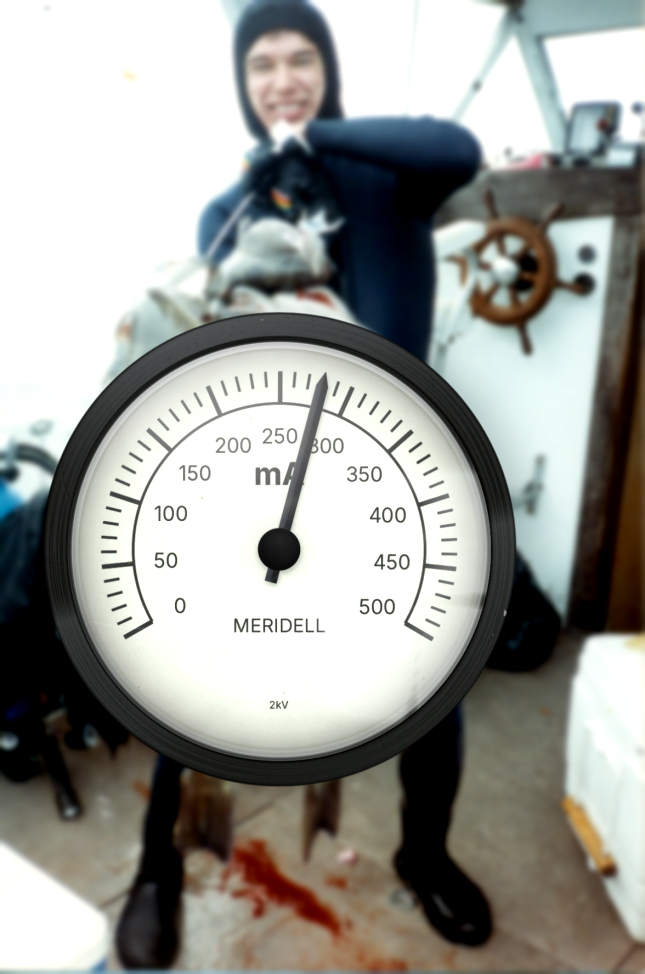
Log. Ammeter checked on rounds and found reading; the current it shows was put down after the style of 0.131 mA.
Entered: 280 mA
